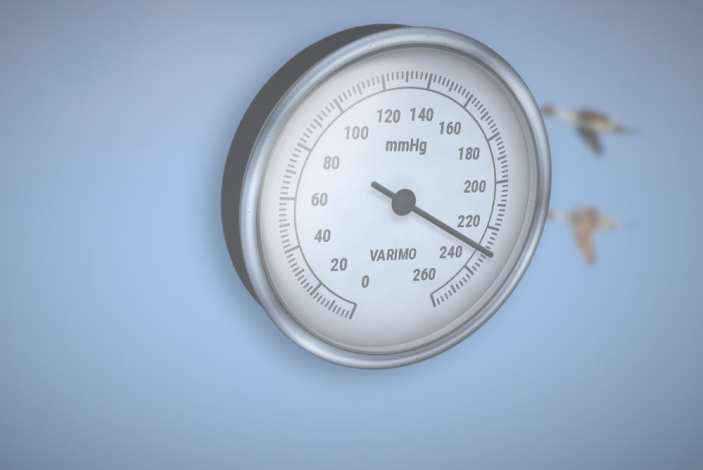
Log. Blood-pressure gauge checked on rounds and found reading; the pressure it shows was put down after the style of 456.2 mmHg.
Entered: 230 mmHg
